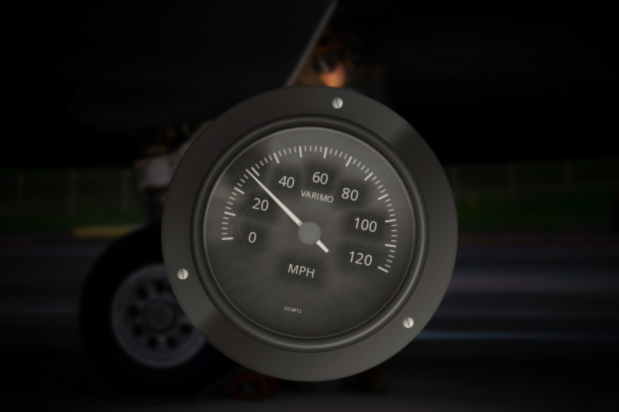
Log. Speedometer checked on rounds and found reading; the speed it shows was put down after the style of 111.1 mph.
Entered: 28 mph
